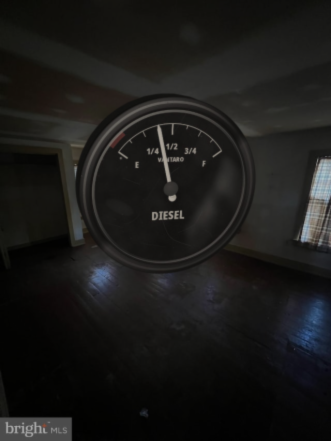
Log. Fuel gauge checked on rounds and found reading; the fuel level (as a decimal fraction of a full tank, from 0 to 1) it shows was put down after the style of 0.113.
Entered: 0.375
